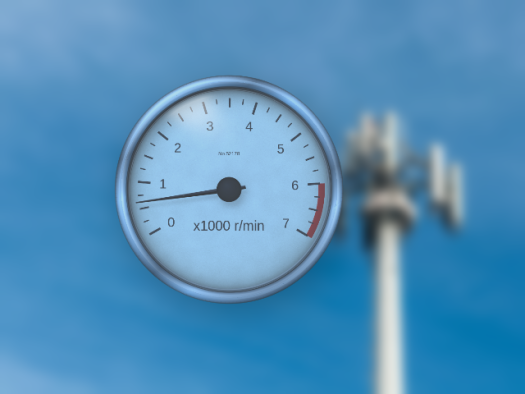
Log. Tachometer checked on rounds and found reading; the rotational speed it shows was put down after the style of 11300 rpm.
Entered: 625 rpm
